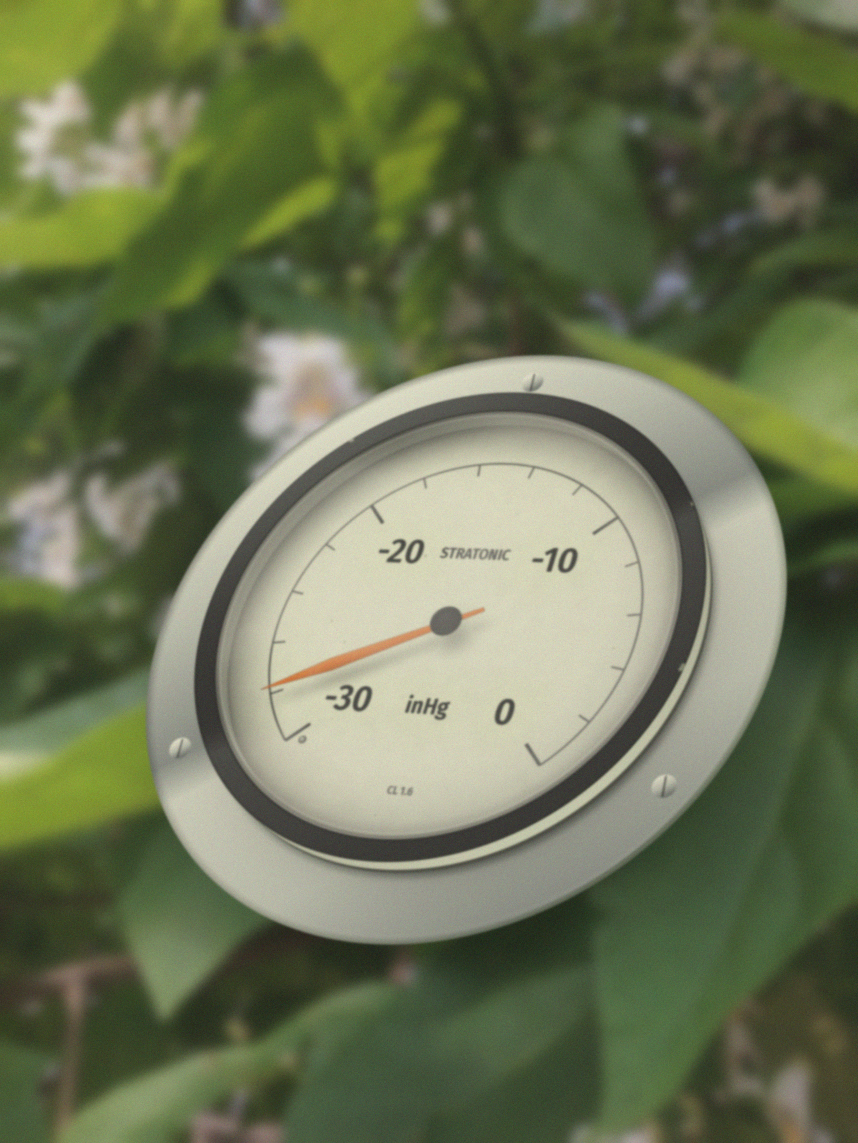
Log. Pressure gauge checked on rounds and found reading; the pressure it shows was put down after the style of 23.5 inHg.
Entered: -28 inHg
